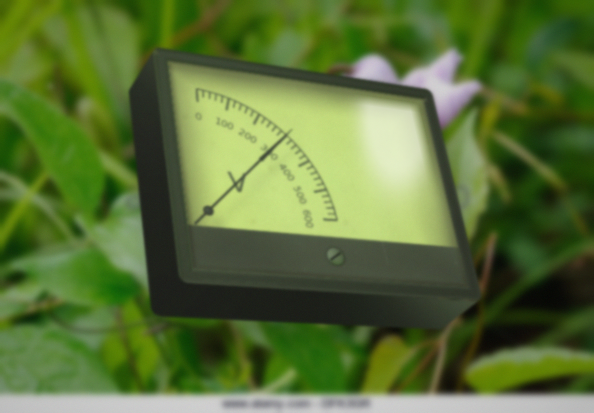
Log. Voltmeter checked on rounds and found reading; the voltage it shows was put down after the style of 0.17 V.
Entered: 300 V
